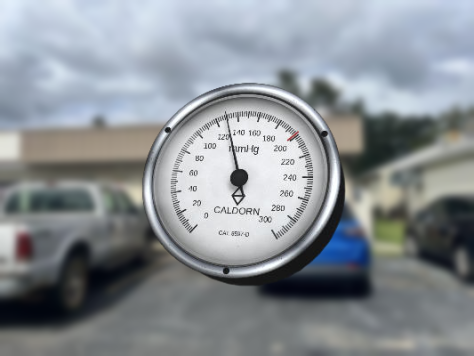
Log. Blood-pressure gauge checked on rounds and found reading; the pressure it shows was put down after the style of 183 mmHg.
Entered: 130 mmHg
